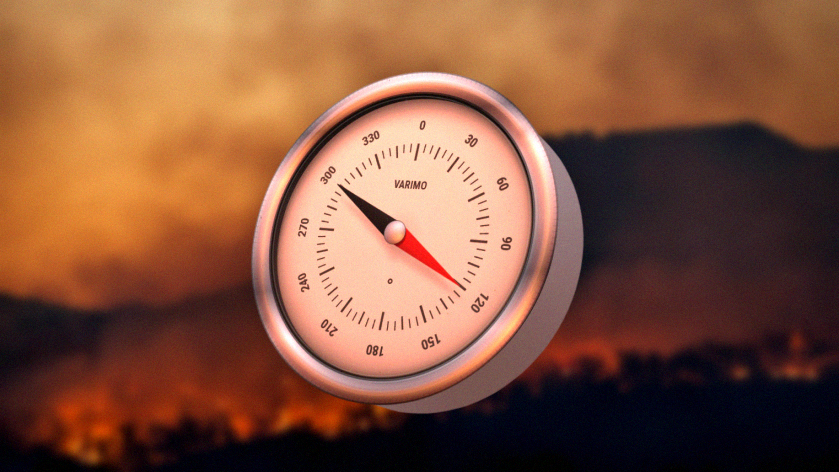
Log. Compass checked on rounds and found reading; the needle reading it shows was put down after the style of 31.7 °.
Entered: 120 °
